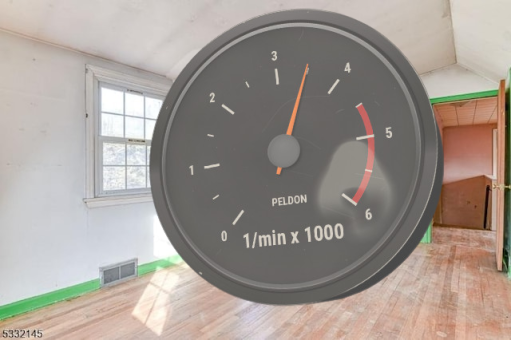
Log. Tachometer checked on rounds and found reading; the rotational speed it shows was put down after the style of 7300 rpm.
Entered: 3500 rpm
